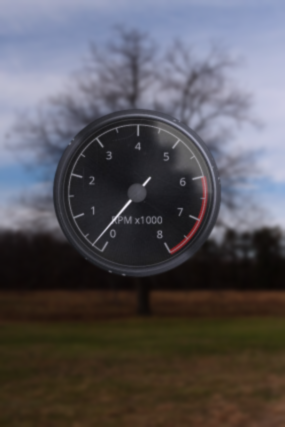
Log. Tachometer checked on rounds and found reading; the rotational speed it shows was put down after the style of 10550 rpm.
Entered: 250 rpm
